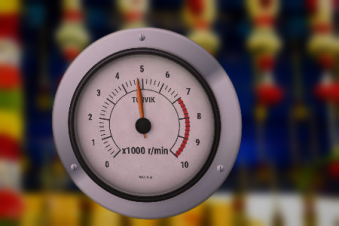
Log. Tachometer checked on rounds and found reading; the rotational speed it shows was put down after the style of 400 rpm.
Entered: 4800 rpm
